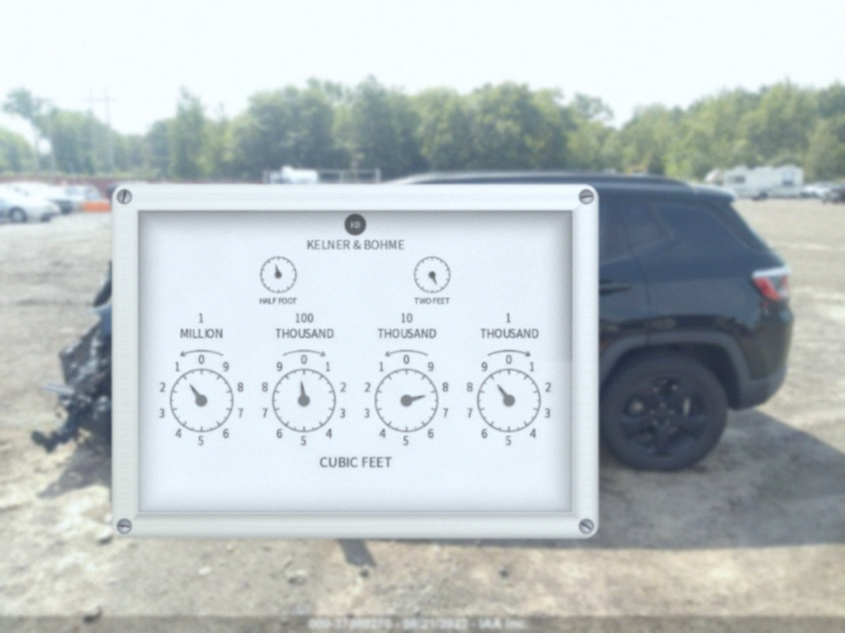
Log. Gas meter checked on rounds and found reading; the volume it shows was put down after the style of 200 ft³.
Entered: 97900 ft³
